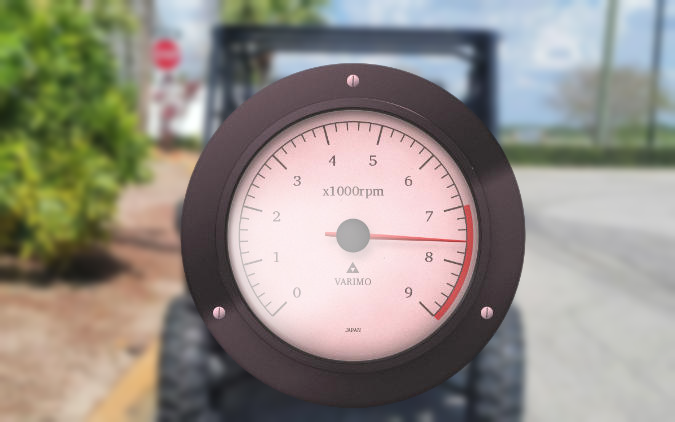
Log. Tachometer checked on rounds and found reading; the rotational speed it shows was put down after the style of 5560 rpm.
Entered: 7600 rpm
